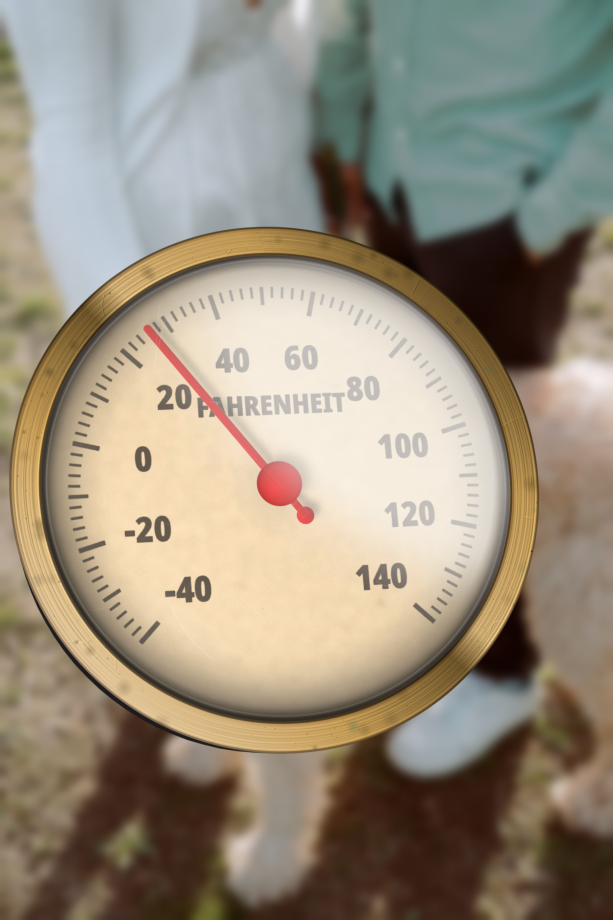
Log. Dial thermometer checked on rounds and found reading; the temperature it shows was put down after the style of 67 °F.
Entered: 26 °F
